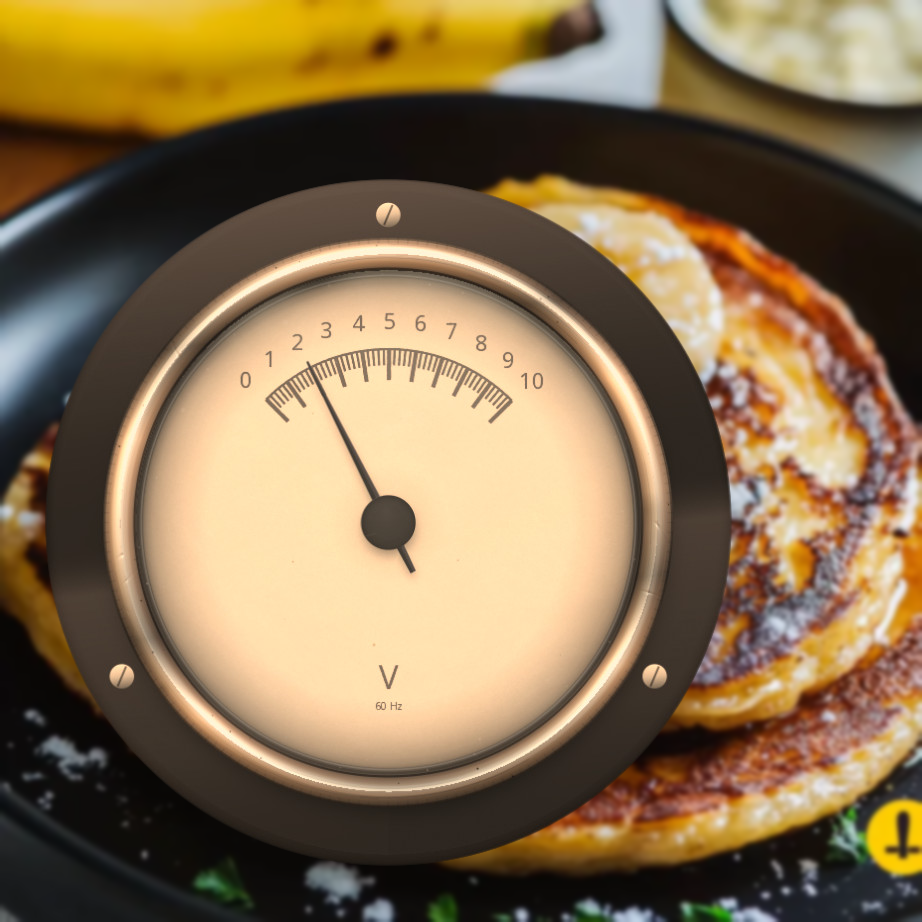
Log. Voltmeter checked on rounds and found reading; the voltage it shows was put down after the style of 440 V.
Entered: 2 V
